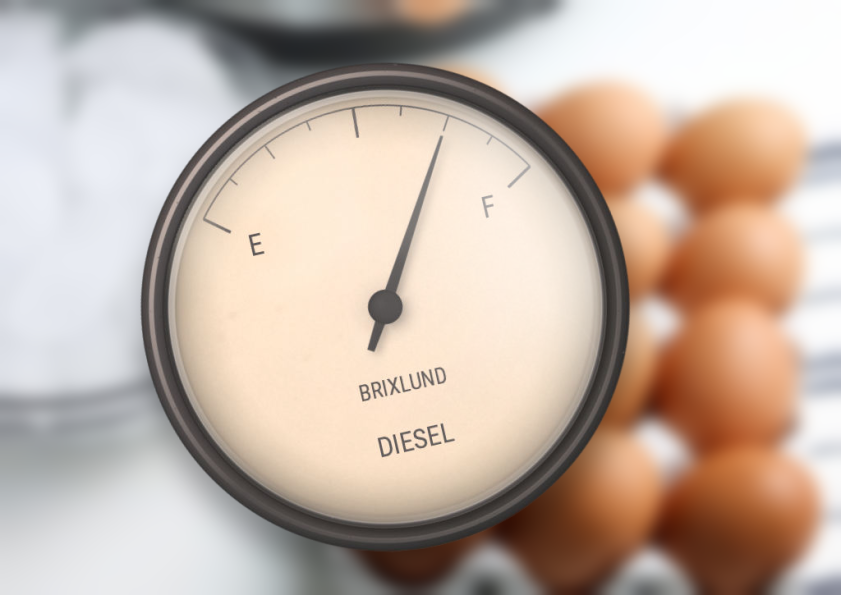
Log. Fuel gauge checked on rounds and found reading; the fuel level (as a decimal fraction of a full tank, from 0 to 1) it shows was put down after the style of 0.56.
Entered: 0.75
